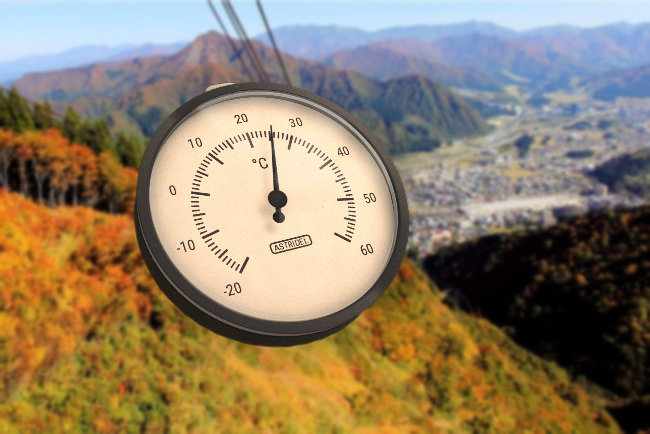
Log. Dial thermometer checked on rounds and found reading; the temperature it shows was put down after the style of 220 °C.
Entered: 25 °C
